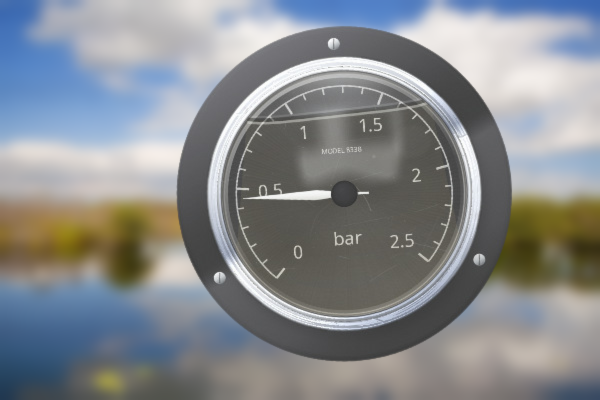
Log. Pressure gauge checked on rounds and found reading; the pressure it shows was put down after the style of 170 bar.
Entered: 0.45 bar
